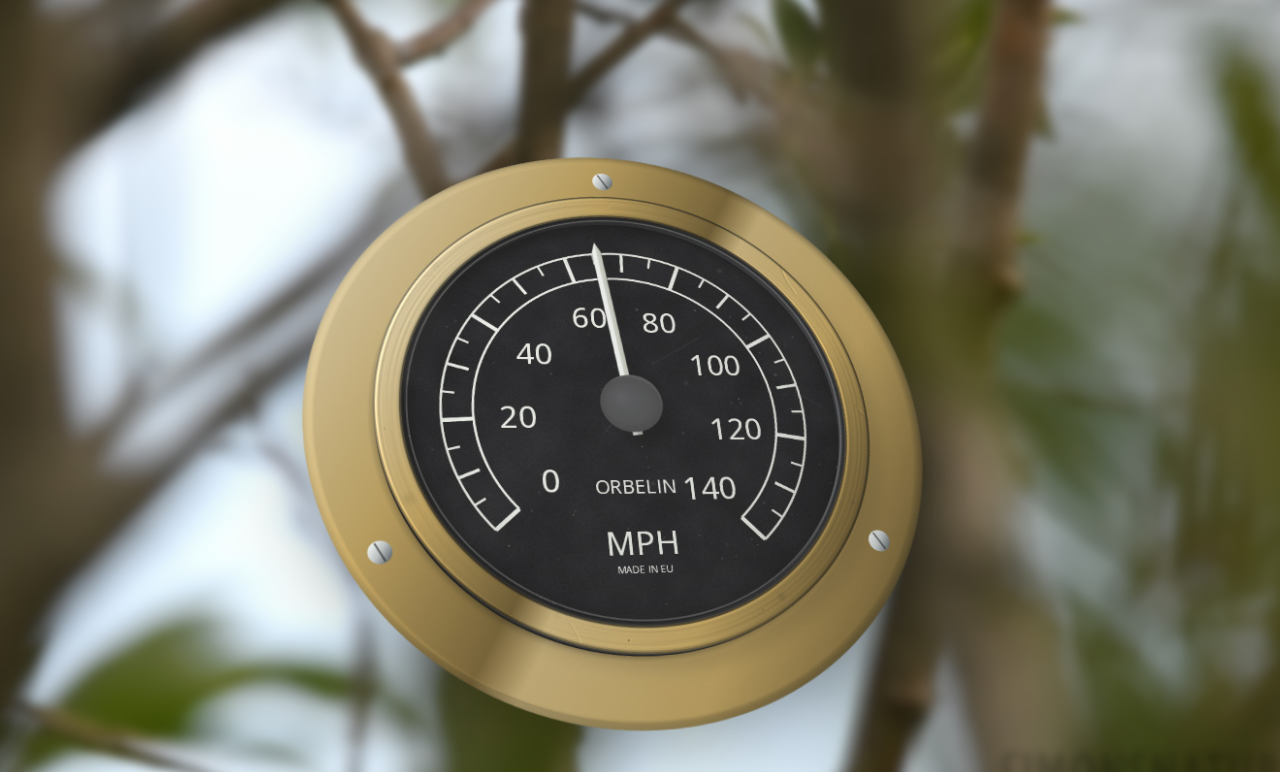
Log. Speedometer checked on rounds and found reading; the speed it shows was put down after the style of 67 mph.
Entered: 65 mph
